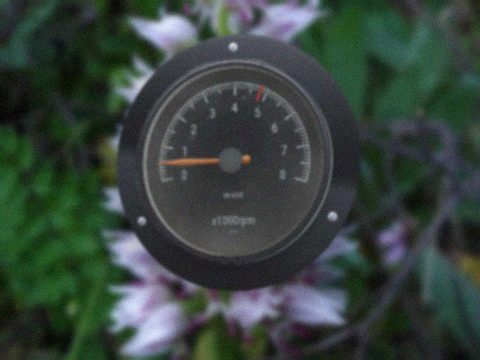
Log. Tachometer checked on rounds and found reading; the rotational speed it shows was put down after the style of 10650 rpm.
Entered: 500 rpm
